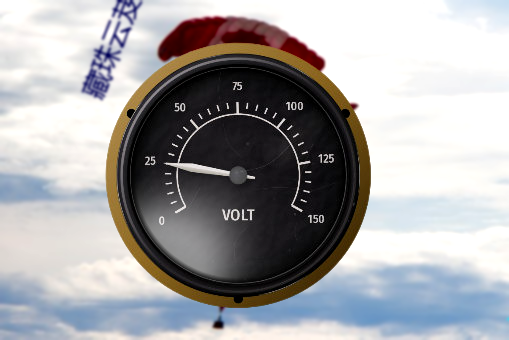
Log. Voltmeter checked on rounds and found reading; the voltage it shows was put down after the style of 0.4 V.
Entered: 25 V
